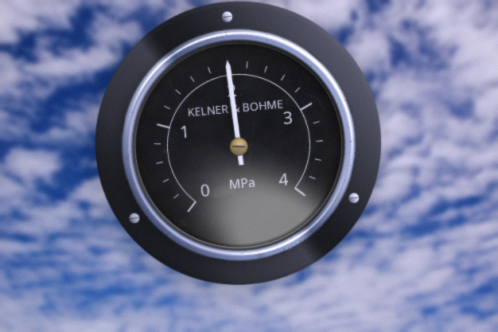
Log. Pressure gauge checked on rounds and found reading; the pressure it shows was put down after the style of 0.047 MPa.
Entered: 2 MPa
